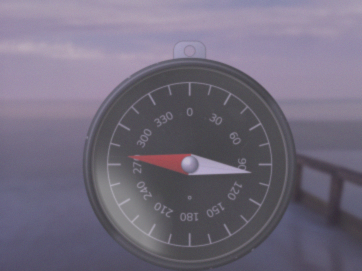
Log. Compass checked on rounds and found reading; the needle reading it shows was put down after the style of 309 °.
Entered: 277.5 °
